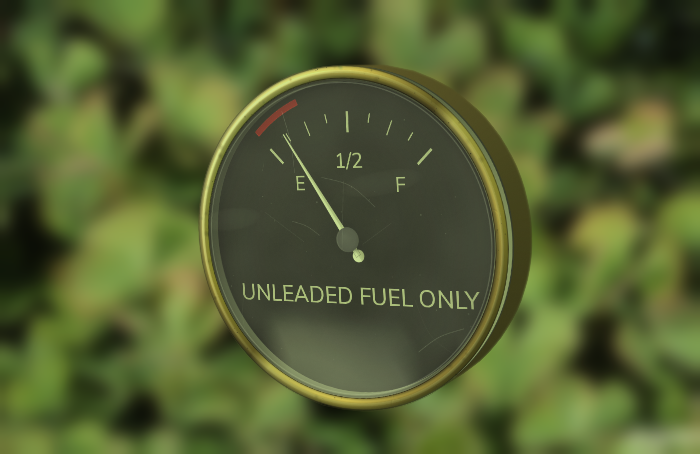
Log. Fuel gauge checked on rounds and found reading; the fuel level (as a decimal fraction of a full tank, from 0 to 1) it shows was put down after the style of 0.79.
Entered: 0.125
